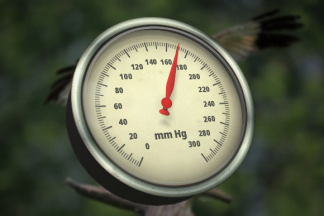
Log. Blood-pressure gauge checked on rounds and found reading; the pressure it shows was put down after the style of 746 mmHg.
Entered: 170 mmHg
